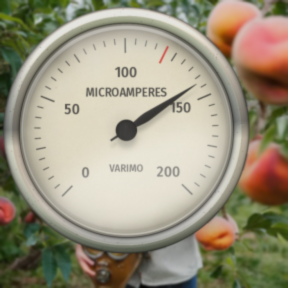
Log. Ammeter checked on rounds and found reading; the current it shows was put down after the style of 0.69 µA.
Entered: 142.5 µA
